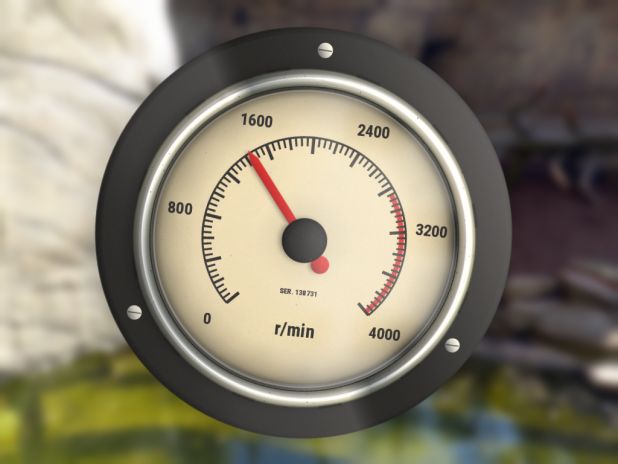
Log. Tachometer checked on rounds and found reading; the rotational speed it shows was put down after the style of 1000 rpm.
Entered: 1450 rpm
